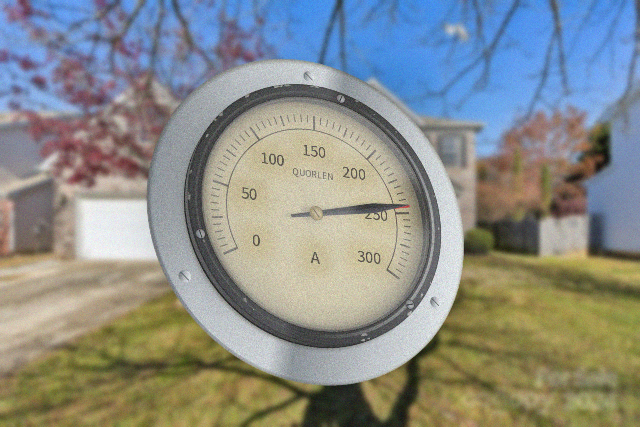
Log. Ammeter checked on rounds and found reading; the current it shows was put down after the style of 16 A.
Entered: 245 A
